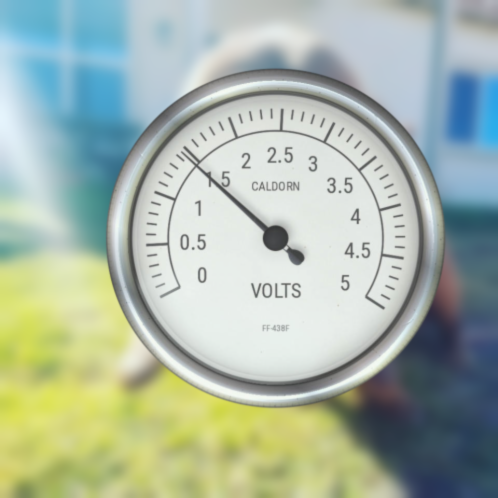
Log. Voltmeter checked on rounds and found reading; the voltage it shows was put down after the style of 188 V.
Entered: 1.45 V
